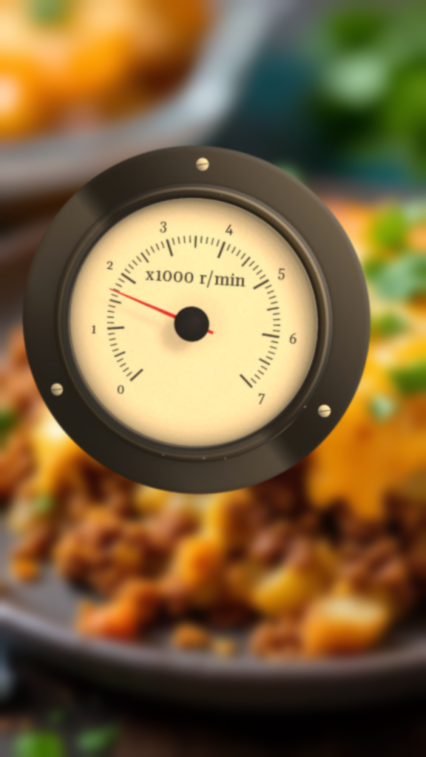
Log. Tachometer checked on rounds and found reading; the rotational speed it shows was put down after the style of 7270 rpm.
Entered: 1700 rpm
